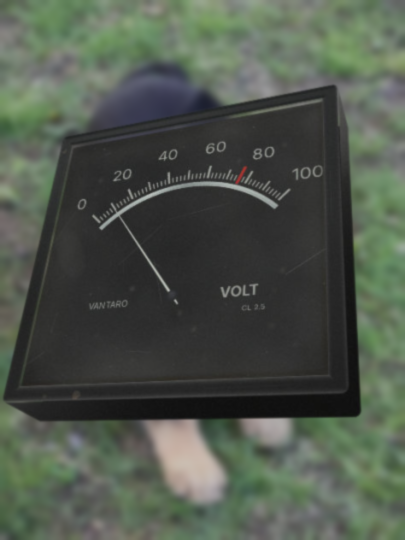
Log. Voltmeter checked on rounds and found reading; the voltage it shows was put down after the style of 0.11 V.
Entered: 10 V
